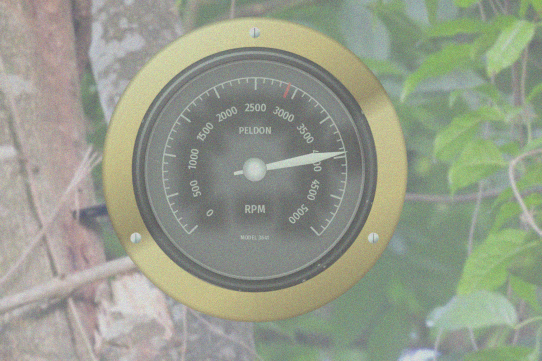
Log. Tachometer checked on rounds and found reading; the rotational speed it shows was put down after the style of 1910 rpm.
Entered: 3950 rpm
